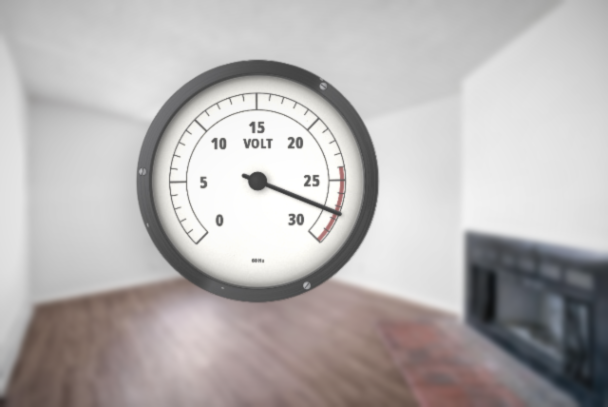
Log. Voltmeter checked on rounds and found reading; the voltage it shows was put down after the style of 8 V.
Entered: 27.5 V
